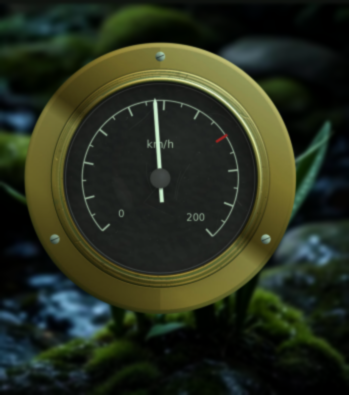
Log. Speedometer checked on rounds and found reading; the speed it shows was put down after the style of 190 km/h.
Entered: 95 km/h
